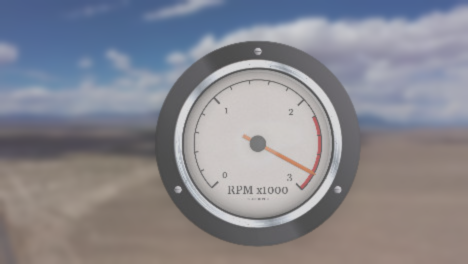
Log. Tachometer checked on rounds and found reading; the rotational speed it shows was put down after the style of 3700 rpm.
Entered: 2800 rpm
